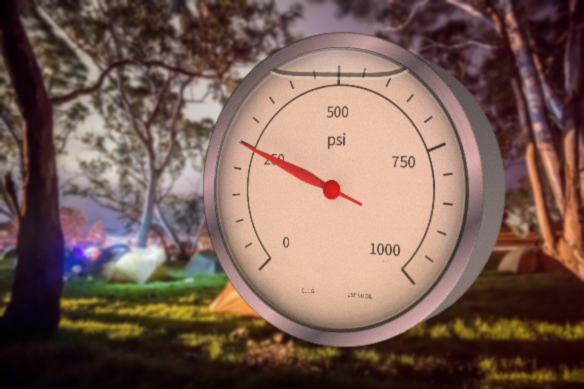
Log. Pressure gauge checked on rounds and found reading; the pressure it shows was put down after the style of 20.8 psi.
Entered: 250 psi
